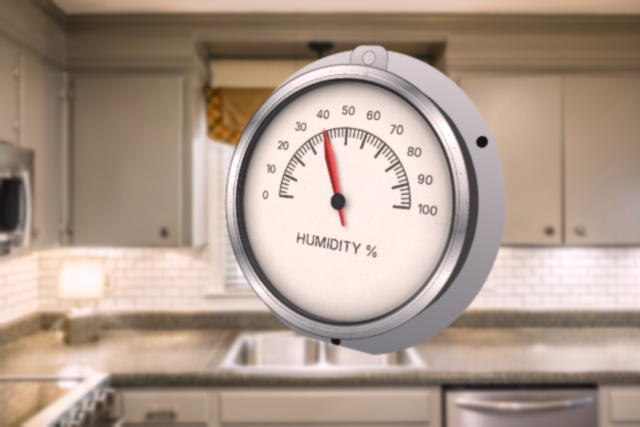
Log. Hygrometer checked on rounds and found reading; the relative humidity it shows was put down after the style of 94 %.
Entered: 40 %
